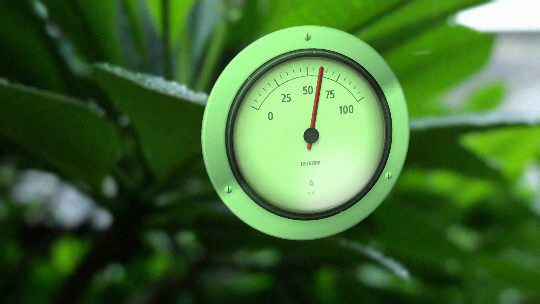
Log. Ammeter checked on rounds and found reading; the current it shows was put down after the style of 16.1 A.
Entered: 60 A
